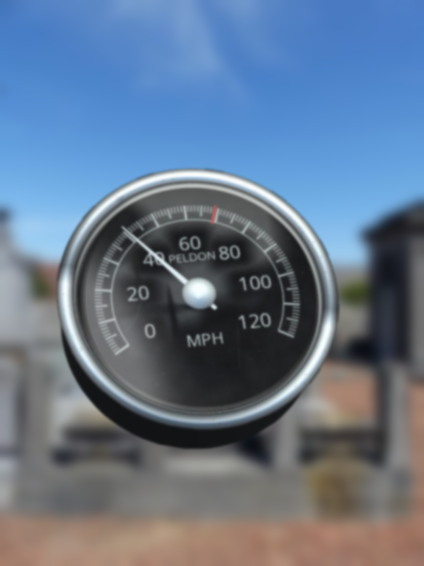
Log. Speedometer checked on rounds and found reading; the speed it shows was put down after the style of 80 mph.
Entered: 40 mph
